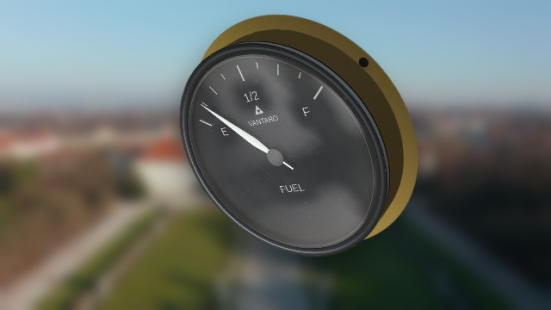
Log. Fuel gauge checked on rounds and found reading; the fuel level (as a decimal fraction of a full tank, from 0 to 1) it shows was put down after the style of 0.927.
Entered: 0.125
